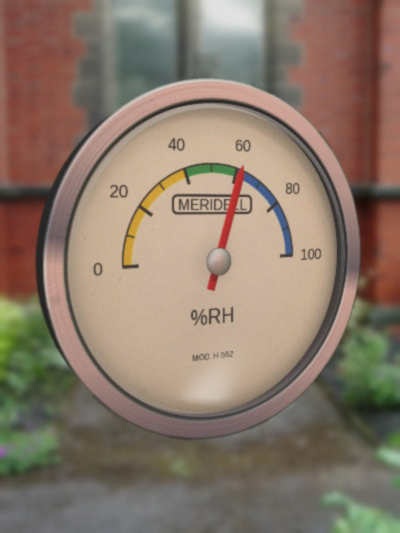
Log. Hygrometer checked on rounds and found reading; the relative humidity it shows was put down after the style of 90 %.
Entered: 60 %
